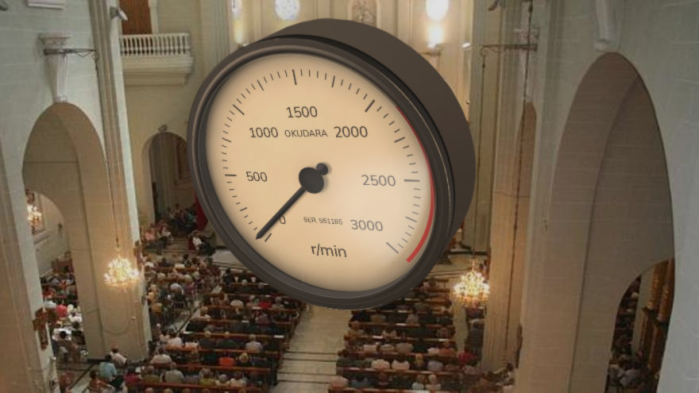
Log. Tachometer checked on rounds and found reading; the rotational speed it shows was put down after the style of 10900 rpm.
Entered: 50 rpm
